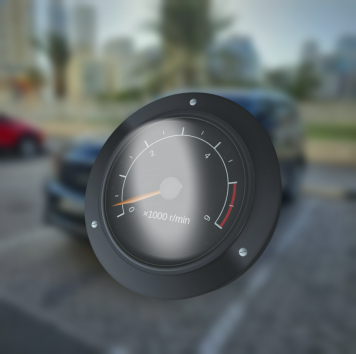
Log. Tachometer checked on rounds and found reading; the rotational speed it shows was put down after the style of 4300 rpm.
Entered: 250 rpm
